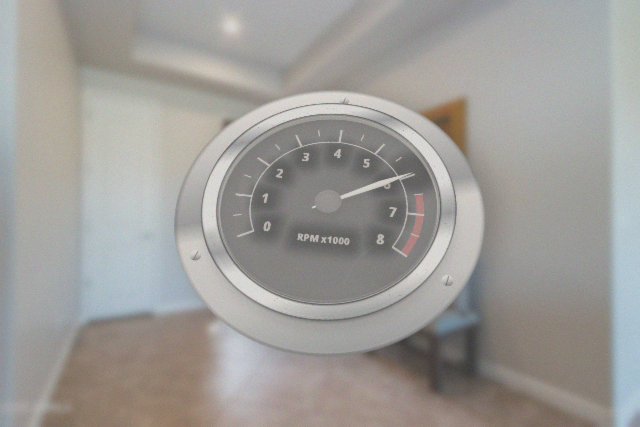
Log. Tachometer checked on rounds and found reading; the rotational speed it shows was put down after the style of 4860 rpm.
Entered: 6000 rpm
